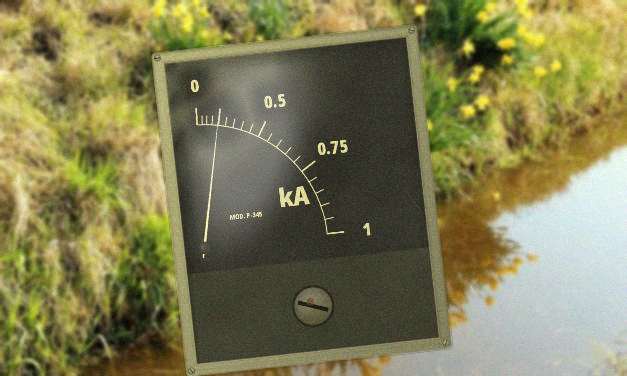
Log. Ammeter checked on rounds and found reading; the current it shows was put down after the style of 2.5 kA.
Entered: 0.25 kA
